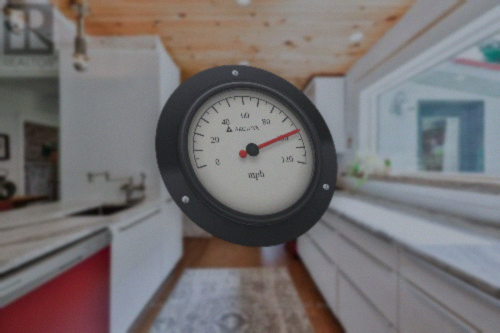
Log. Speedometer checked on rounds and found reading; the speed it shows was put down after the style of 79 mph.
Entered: 100 mph
